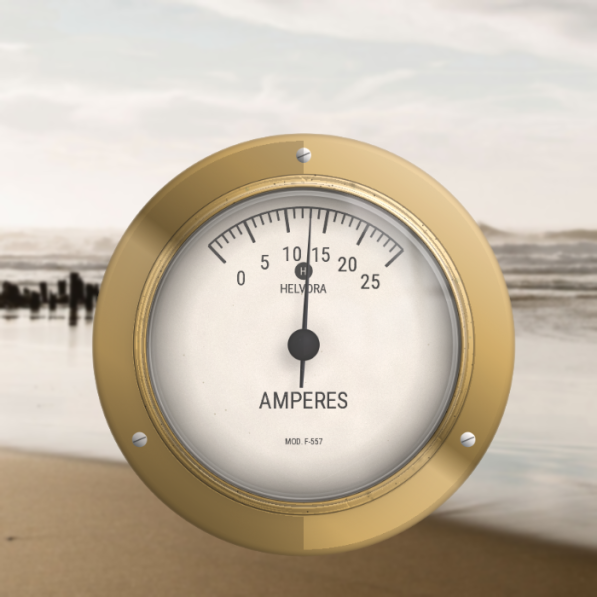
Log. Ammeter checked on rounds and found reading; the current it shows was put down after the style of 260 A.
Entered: 13 A
